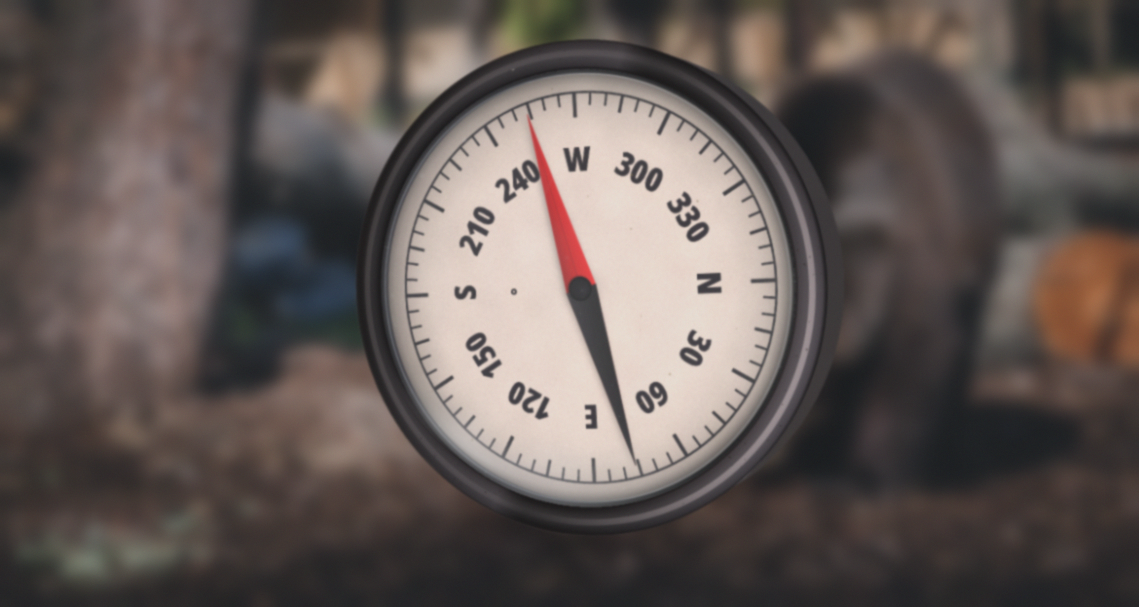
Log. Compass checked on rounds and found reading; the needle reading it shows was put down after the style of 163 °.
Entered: 255 °
